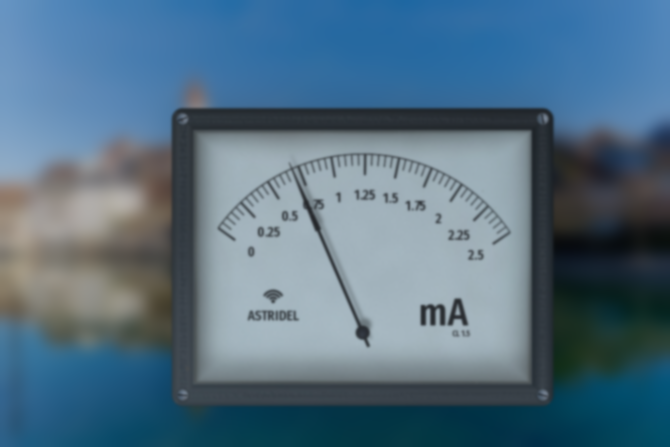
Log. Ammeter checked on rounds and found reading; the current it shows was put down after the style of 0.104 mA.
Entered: 0.7 mA
